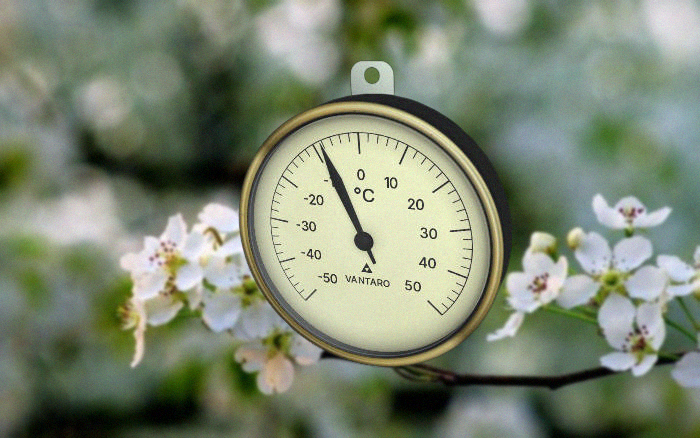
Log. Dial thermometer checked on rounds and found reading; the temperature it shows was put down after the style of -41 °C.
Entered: -8 °C
